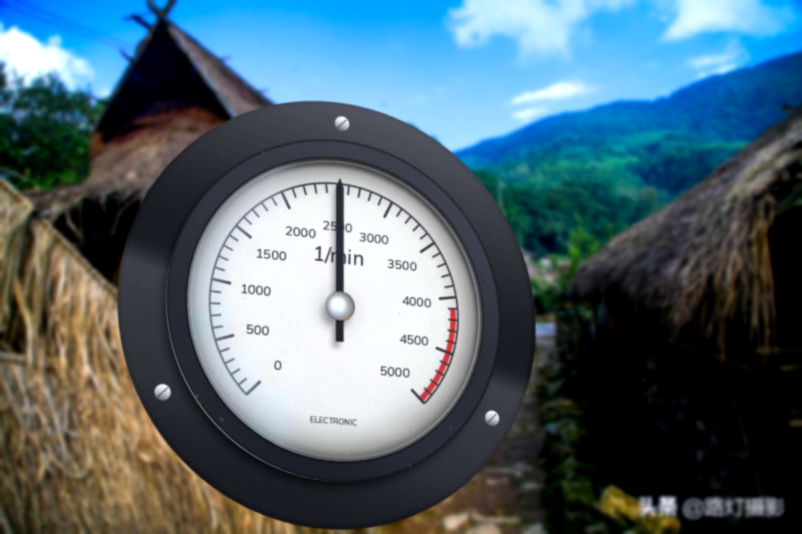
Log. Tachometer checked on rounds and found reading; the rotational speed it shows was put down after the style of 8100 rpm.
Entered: 2500 rpm
